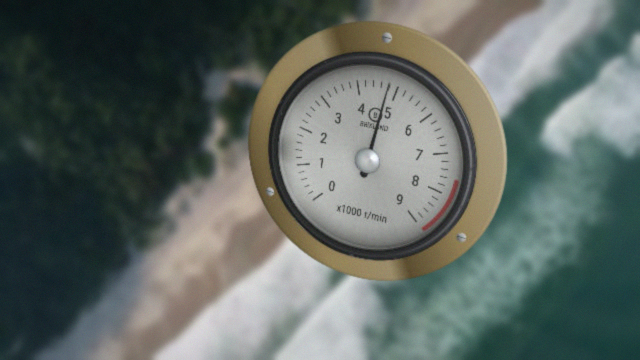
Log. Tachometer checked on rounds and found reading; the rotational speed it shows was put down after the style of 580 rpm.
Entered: 4800 rpm
